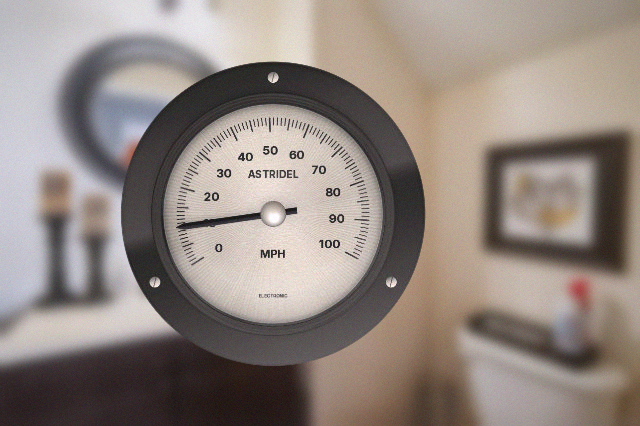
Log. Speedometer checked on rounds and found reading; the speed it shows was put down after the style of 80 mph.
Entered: 10 mph
